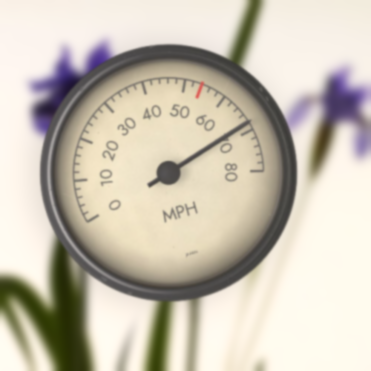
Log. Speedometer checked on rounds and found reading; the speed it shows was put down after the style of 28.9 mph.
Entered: 68 mph
